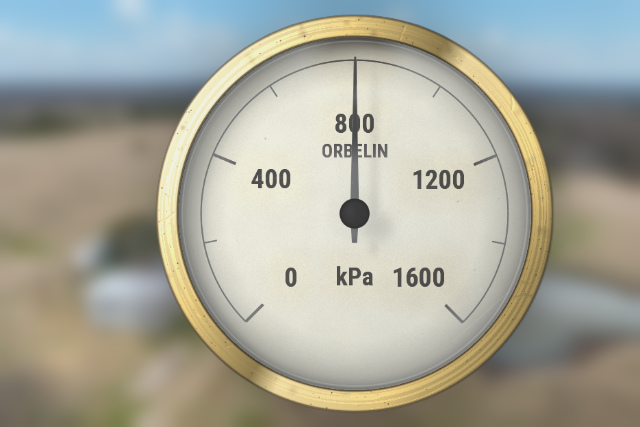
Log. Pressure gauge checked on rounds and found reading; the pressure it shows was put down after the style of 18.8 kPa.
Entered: 800 kPa
